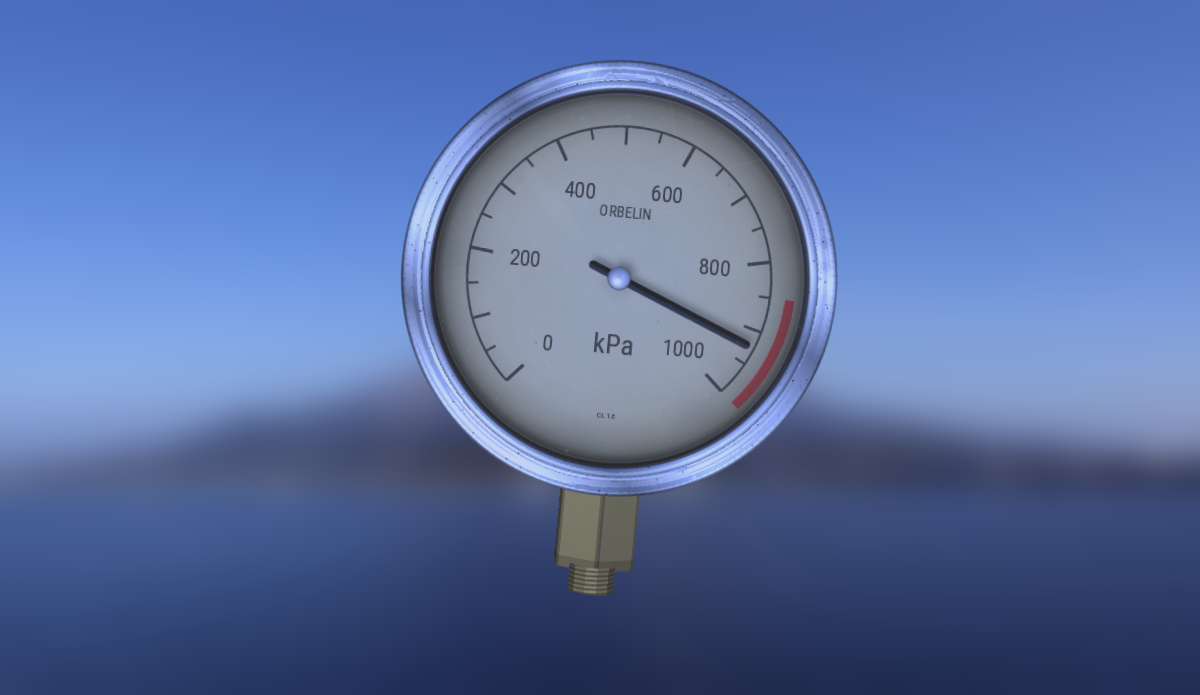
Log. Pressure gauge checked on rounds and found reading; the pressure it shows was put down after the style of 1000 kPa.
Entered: 925 kPa
